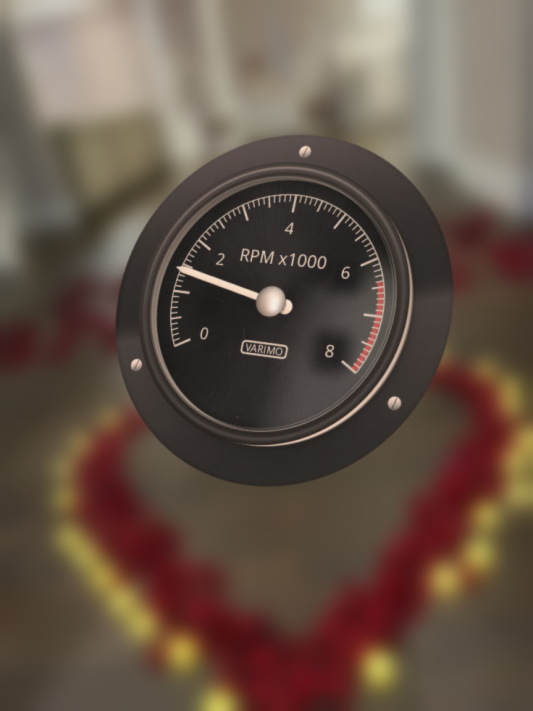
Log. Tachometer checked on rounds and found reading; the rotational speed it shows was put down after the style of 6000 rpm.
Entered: 1400 rpm
